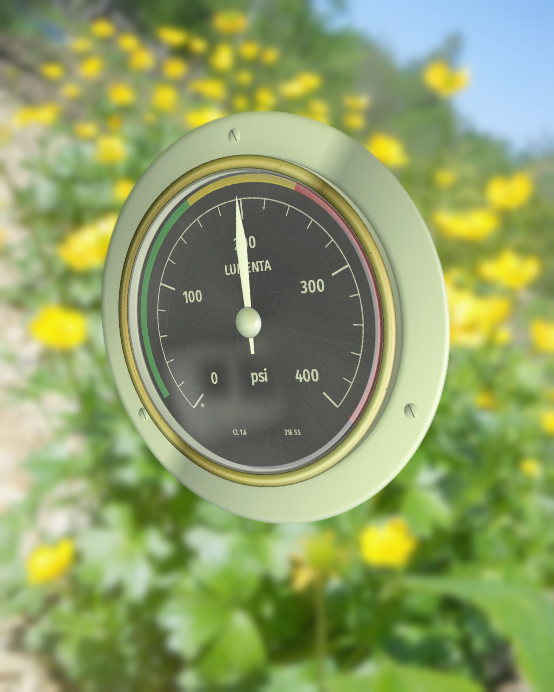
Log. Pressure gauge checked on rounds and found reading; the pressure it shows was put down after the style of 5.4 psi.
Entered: 200 psi
